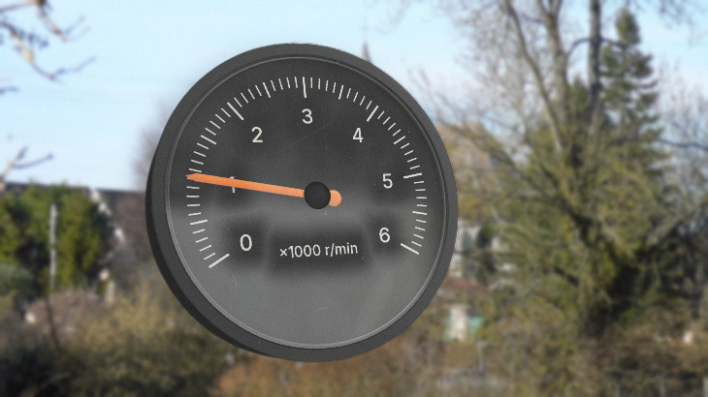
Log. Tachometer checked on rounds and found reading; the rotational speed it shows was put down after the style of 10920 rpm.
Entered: 1000 rpm
